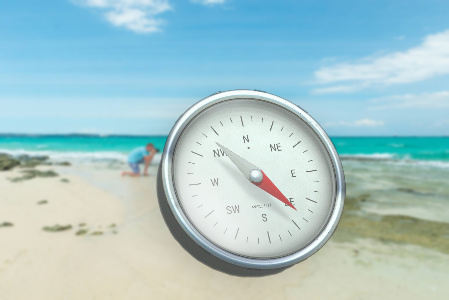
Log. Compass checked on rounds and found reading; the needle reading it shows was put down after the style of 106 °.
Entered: 140 °
